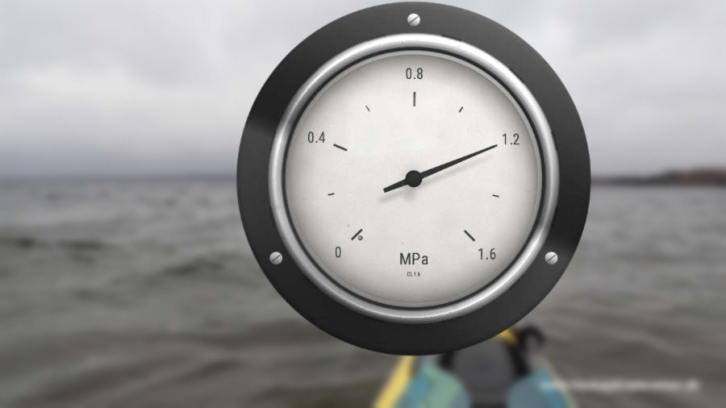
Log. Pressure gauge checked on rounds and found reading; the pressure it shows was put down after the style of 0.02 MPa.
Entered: 1.2 MPa
